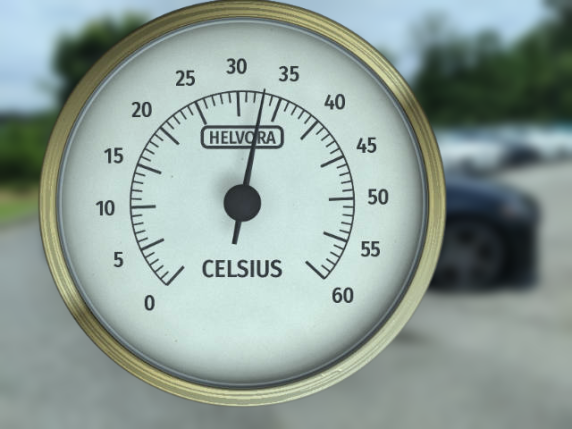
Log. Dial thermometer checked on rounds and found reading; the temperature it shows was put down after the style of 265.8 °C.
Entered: 33 °C
